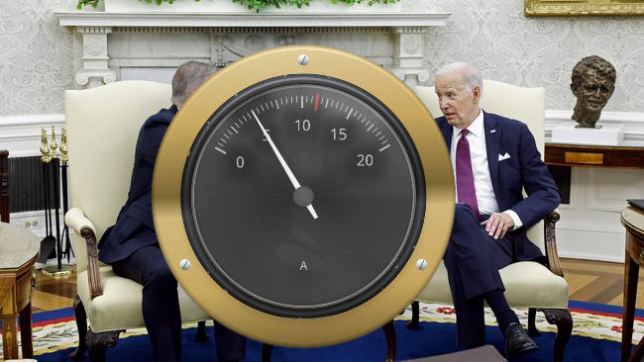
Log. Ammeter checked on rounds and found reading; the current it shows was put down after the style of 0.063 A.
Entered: 5 A
